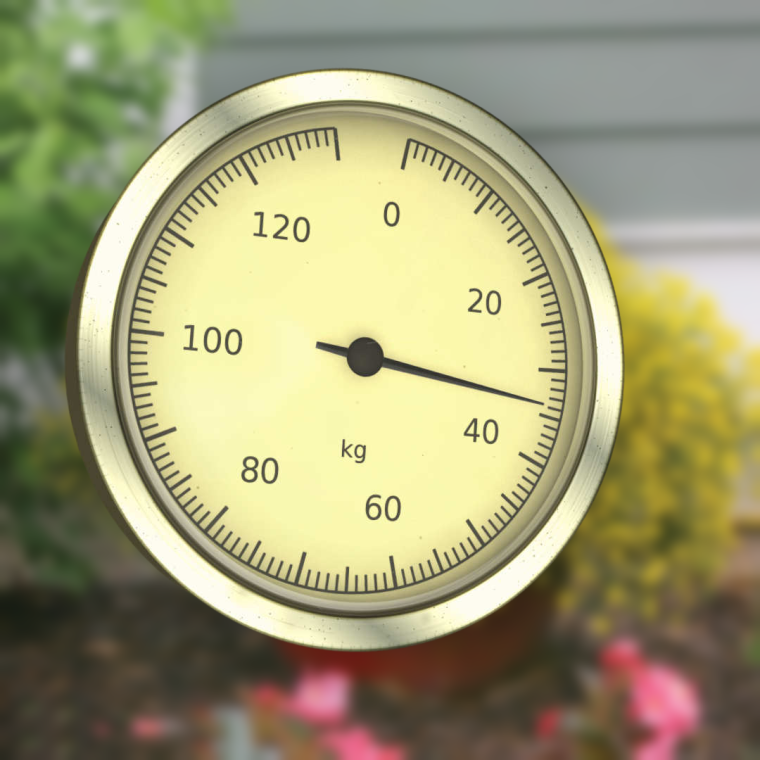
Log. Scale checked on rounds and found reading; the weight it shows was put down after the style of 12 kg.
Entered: 34 kg
